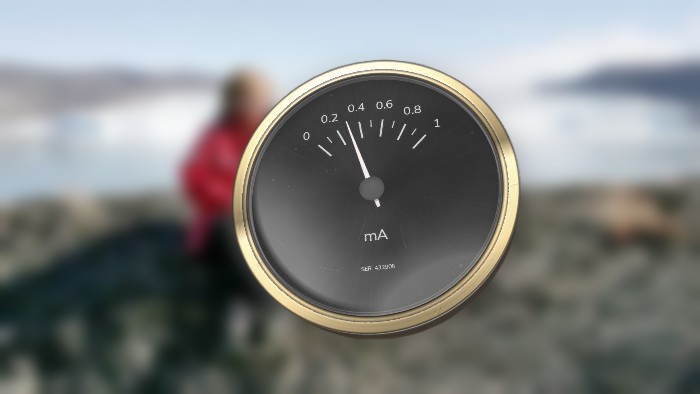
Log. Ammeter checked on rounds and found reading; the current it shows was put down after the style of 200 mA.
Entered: 0.3 mA
